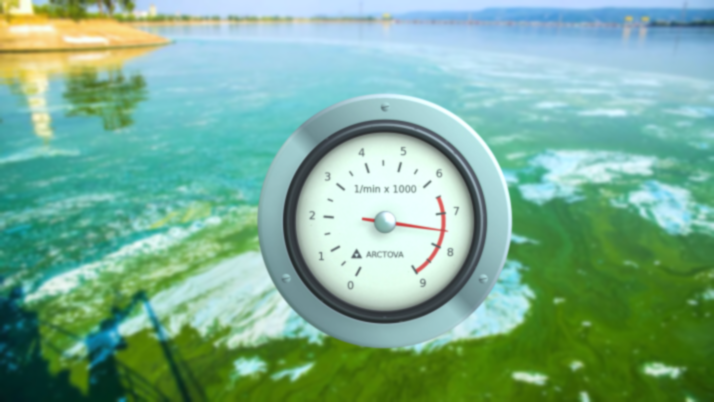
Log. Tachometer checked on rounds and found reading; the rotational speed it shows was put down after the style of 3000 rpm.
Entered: 7500 rpm
